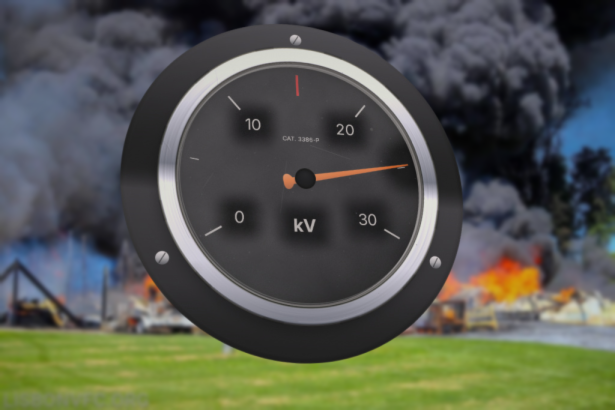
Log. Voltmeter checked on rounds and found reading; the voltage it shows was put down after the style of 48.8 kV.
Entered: 25 kV
